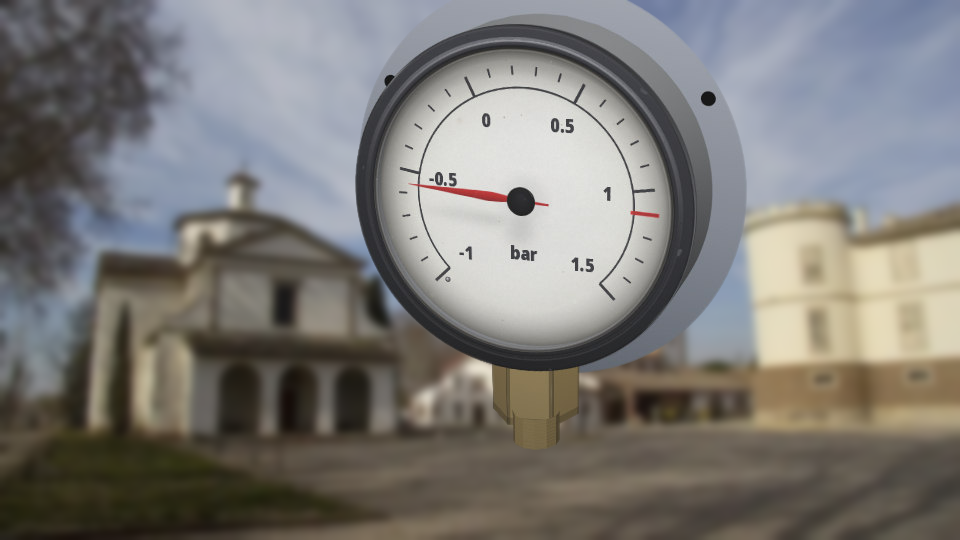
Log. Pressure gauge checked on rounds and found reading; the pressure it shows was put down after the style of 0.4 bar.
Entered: -0.55 bar
